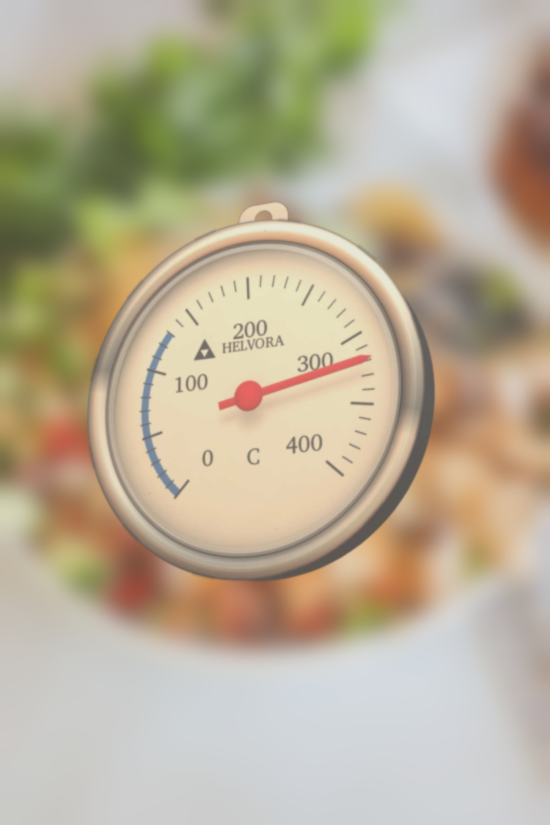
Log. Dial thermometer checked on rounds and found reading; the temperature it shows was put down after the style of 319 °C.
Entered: 320 °C
